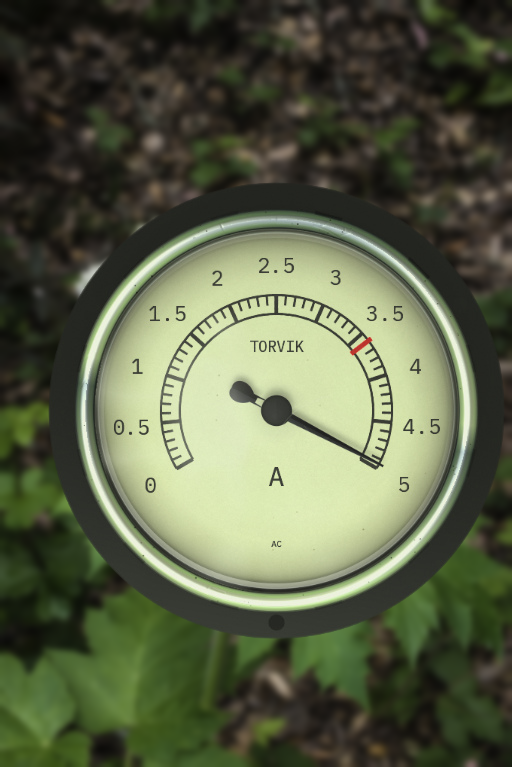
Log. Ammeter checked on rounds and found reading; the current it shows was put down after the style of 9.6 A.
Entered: 4.95 A
